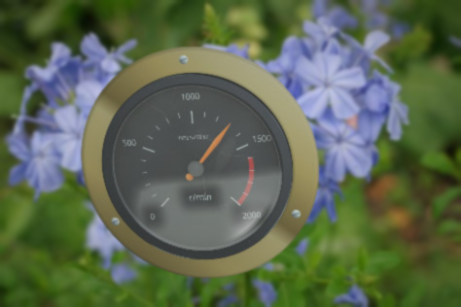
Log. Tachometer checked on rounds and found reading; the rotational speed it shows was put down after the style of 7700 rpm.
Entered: 1300 rpm
